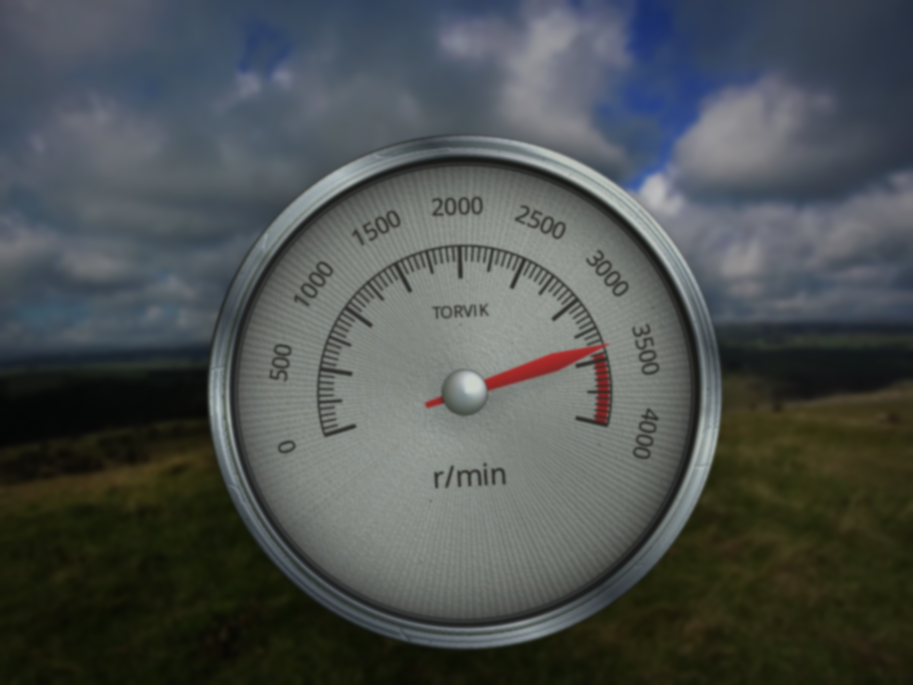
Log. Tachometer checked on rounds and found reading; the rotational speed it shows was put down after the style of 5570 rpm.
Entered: 3400 rpm
